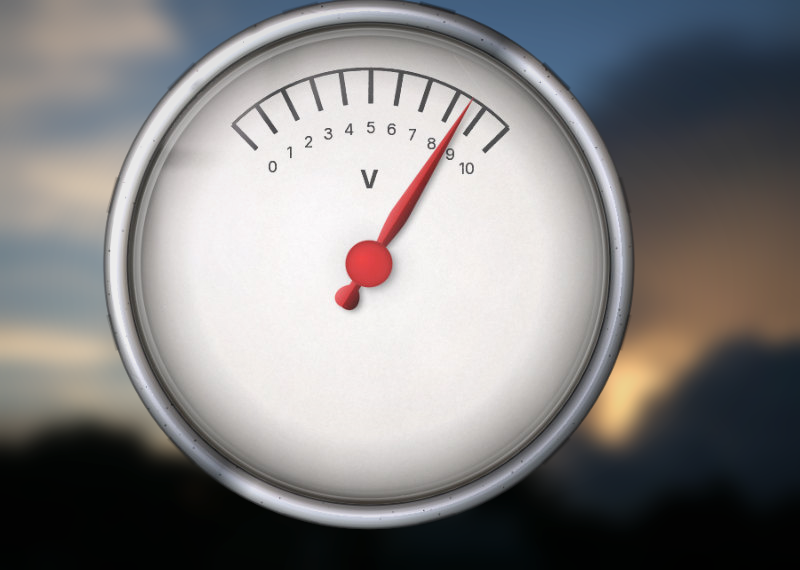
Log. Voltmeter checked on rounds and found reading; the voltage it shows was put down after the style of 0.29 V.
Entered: 8.5 V
